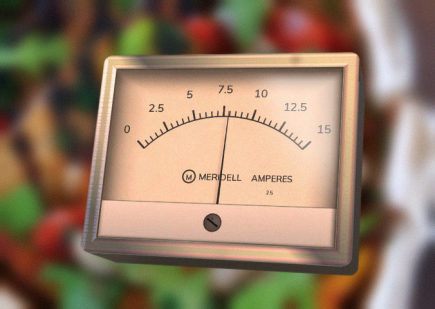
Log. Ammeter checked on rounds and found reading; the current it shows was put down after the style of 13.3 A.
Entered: 8 A
